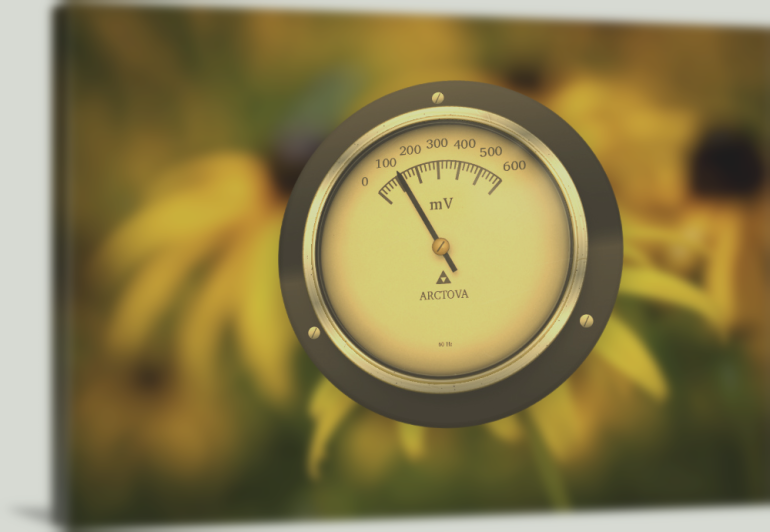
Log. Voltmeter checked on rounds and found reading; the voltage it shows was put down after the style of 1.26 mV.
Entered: 120 mV
